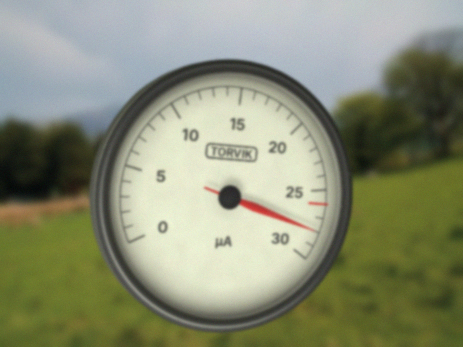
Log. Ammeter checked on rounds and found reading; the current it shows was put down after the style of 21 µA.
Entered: 28 µA
